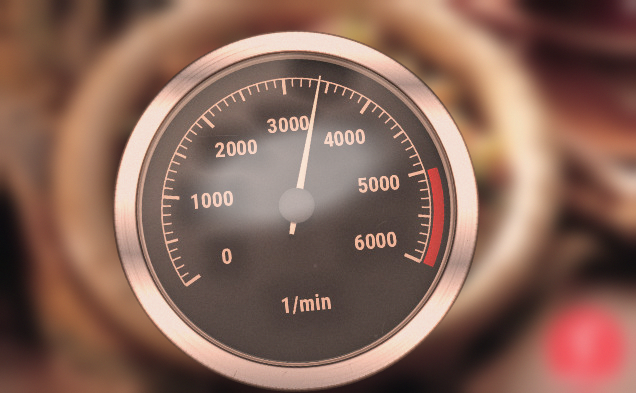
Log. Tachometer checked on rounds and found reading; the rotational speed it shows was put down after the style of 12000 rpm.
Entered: 3400 rpm
